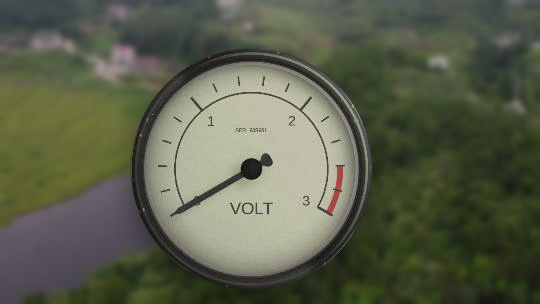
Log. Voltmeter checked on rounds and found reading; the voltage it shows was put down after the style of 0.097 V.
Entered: 0 V
